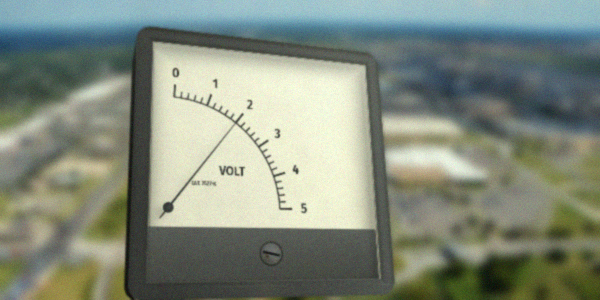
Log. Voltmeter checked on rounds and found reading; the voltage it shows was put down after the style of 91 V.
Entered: 2 V
